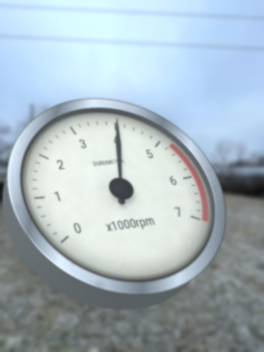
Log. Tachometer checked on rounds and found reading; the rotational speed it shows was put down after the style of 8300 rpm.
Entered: 4000 rpm
